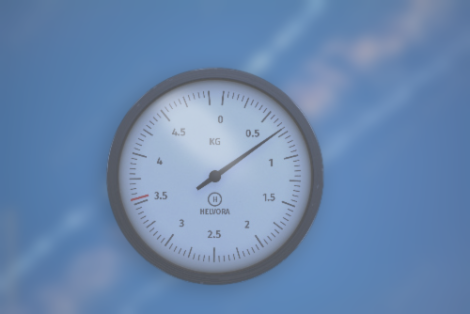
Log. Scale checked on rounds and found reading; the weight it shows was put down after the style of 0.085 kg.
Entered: 0.7 kg
